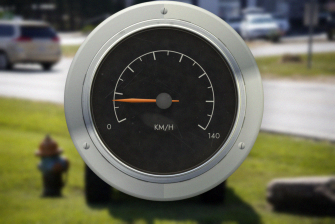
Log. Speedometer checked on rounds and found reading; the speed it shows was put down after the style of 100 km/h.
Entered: 15 km/h
